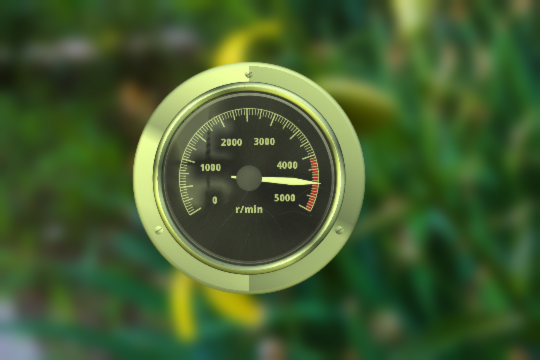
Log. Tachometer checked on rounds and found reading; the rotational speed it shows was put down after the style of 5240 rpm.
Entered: 4500 rpm
